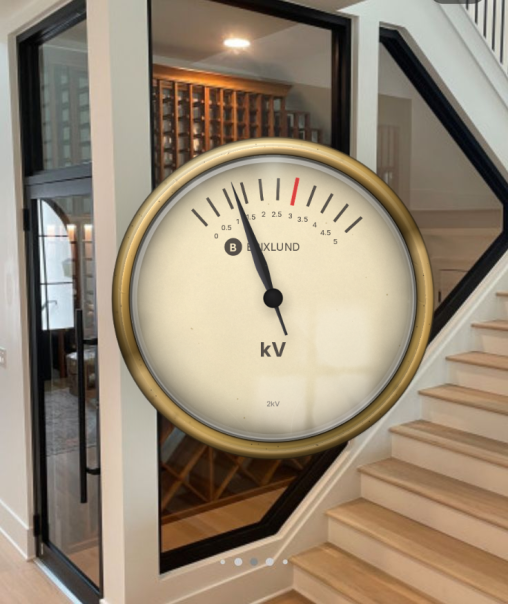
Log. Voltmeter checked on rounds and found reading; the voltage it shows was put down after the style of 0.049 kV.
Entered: 1.25 kV
